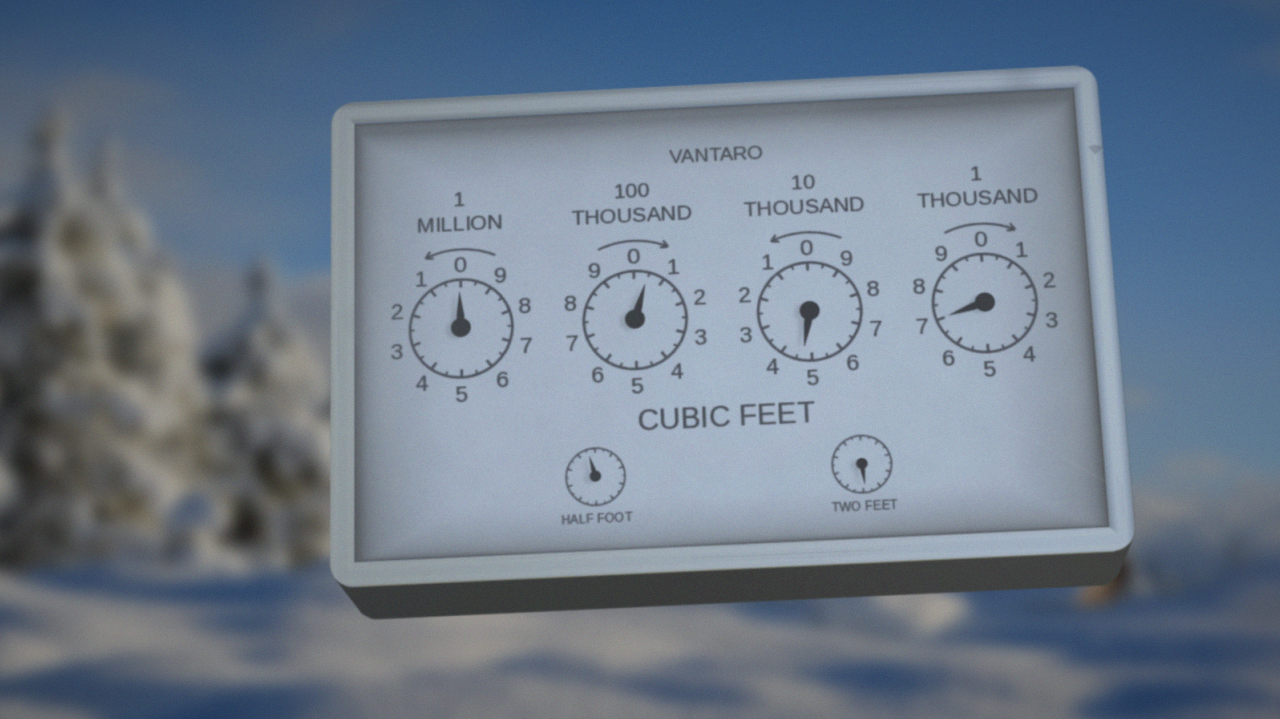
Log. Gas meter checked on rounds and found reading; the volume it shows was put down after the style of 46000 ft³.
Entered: 4700 ft³
